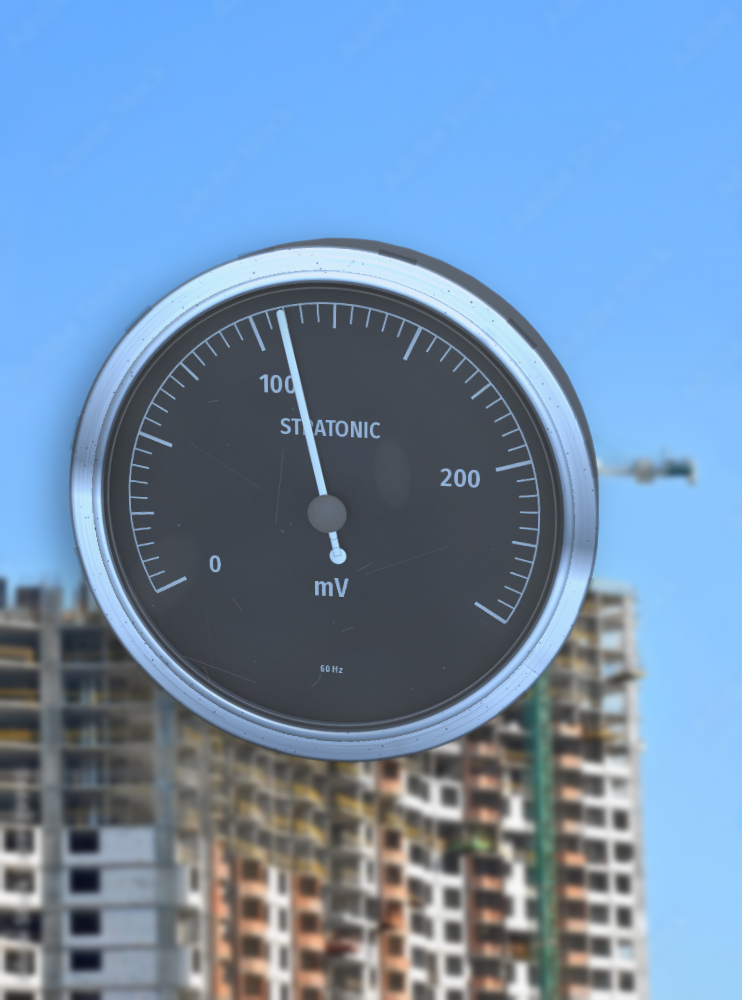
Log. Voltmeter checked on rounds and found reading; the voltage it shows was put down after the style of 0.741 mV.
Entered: 110 mV
